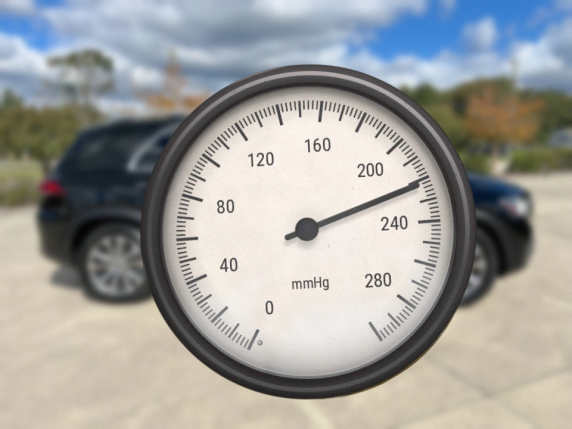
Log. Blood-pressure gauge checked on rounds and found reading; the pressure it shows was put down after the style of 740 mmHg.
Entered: 222 mmHg
